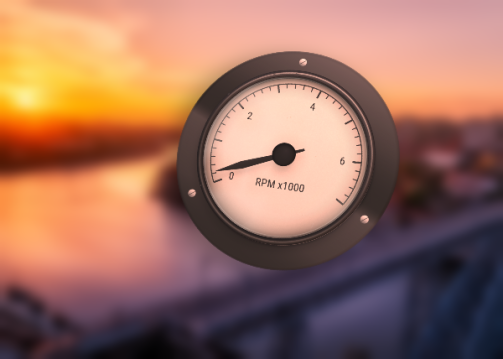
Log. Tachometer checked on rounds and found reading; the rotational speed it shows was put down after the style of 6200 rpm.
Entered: 200 rpm
